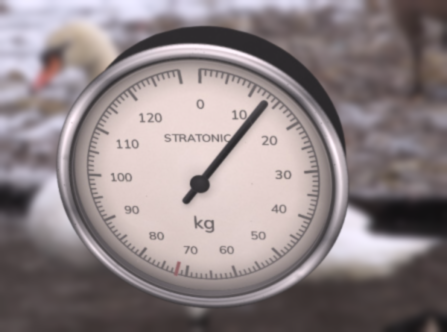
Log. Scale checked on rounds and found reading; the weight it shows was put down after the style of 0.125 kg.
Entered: 13 kg
